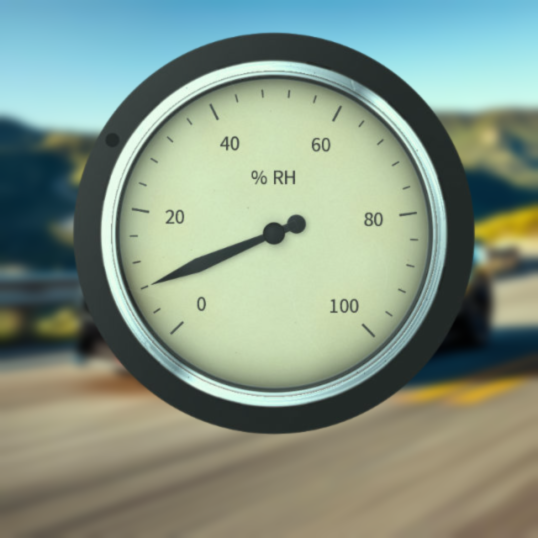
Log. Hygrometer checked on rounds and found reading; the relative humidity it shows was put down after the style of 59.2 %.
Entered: 8 %
